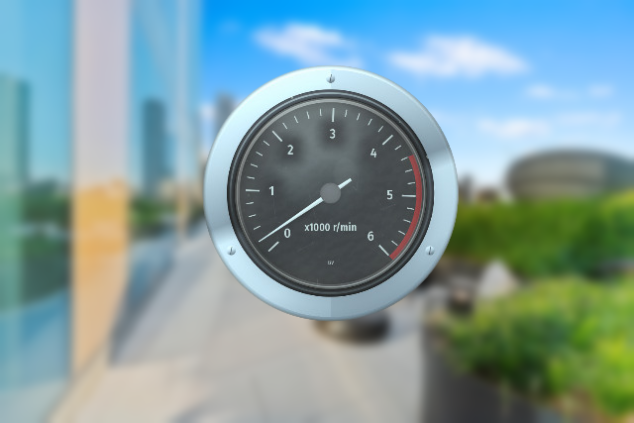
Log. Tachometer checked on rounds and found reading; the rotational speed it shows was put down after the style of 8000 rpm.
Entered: 200 rpm
